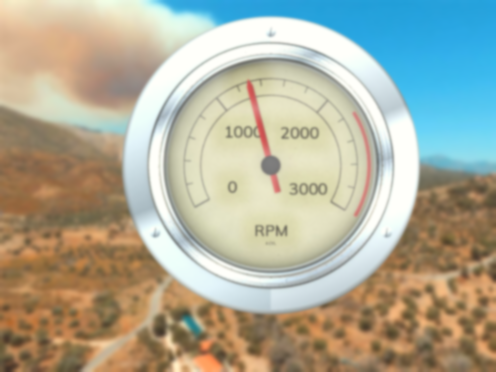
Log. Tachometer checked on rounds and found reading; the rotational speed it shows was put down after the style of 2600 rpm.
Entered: 1300 rpm
